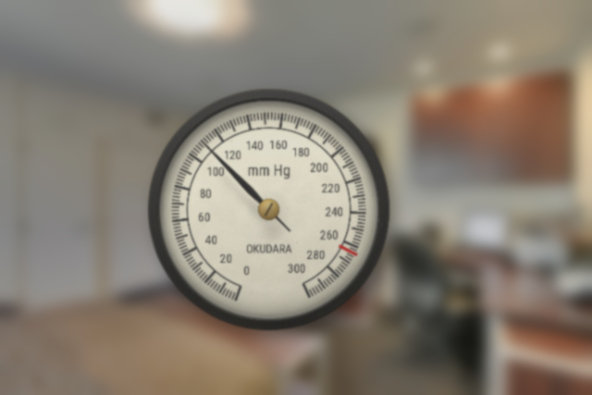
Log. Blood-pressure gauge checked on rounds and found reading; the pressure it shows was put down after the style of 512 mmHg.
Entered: 110 mmHg
